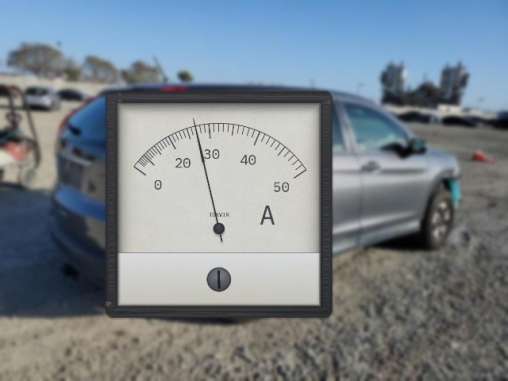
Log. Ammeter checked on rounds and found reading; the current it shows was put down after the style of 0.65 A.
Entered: 27 A
